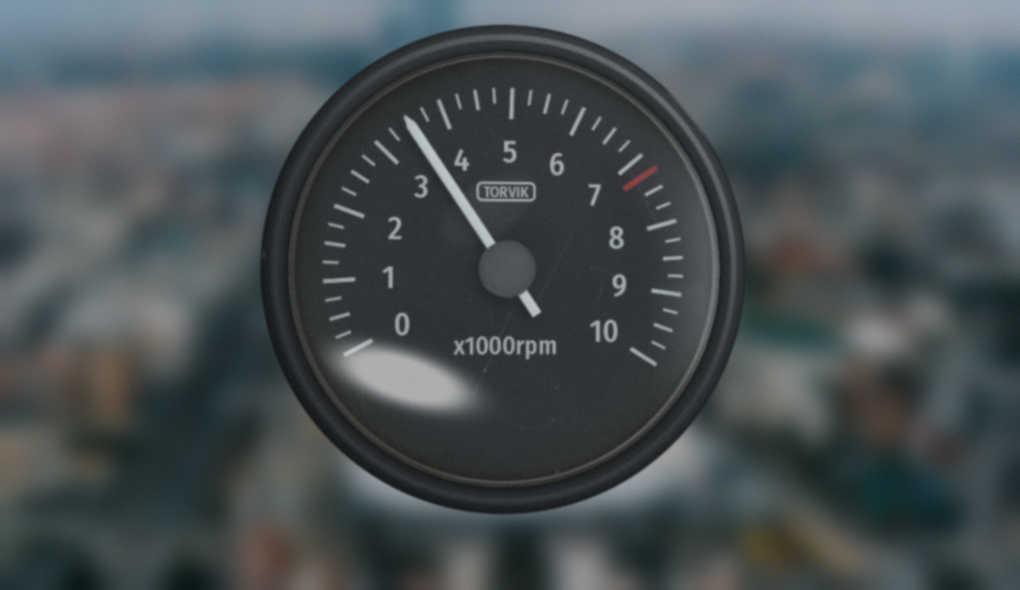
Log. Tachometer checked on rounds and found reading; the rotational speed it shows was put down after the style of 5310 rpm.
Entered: 3500 rpm
